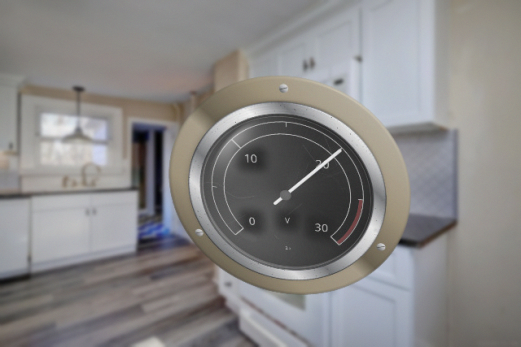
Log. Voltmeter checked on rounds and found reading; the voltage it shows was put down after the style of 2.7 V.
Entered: 20 V
